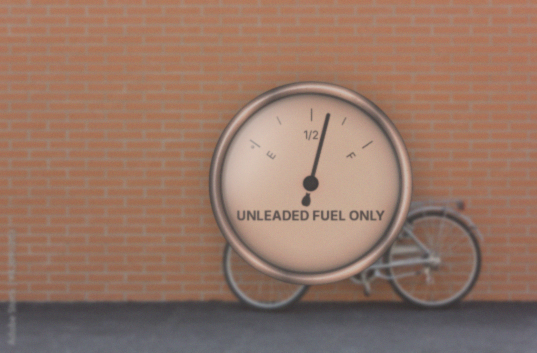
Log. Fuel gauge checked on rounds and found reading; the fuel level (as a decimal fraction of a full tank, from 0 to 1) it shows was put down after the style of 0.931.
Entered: 0.625
